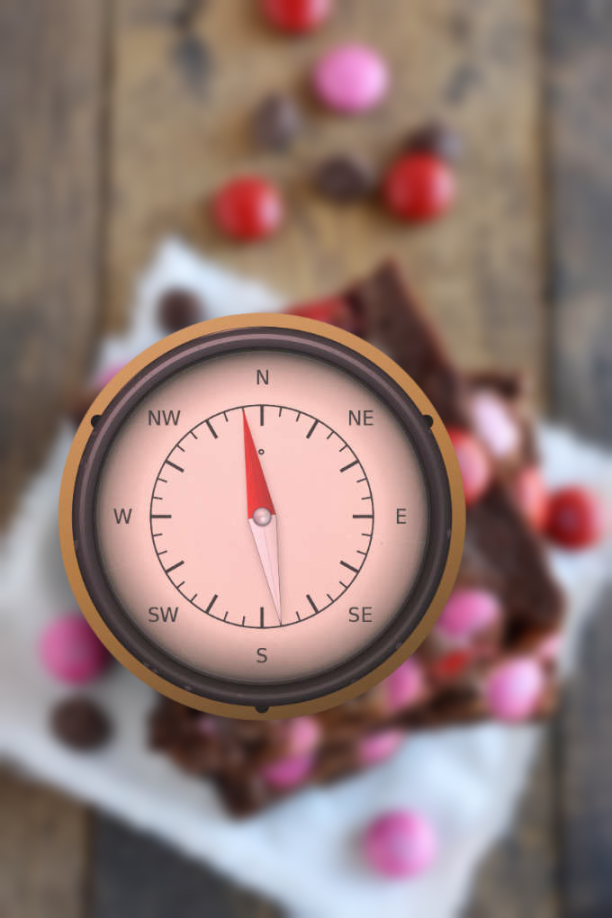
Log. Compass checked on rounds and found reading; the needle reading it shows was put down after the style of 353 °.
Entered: 350 °
